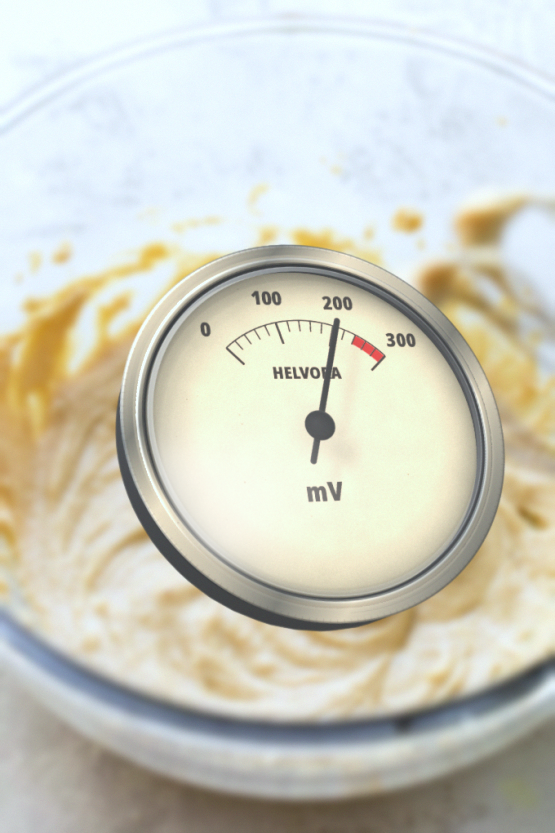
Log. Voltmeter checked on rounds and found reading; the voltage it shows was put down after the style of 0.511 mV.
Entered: 200 mV
